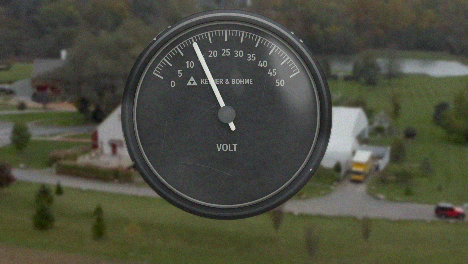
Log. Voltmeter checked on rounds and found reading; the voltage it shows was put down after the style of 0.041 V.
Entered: 15 V
